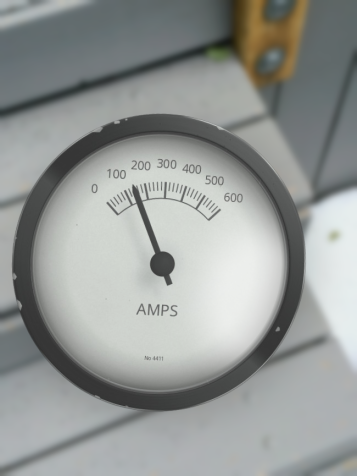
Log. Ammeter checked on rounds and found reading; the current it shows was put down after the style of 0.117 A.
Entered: 140 A
